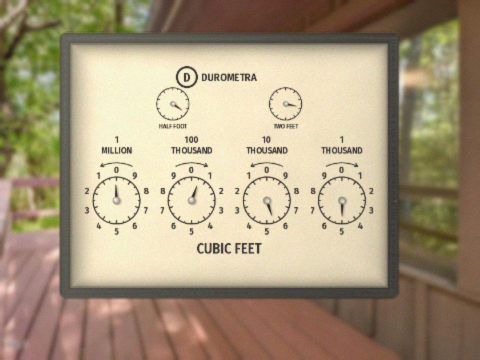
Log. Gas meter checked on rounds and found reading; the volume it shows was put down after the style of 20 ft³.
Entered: 5500 ft³
